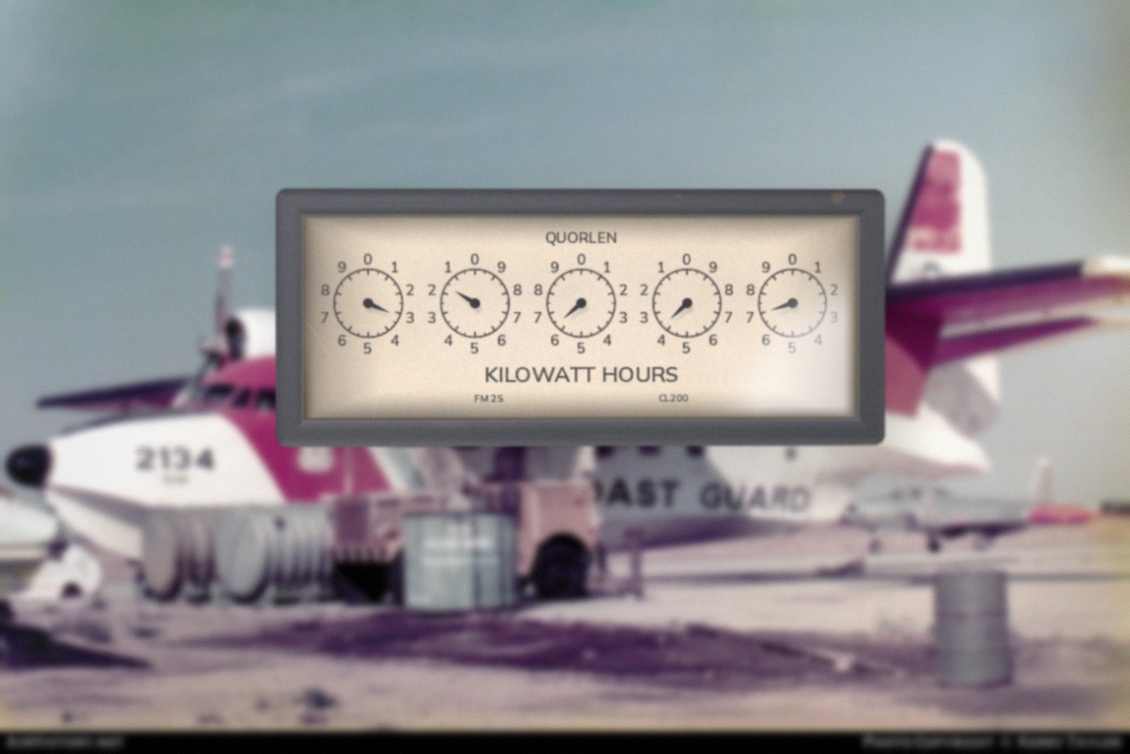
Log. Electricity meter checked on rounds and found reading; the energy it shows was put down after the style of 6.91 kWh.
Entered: 31637 kWh
